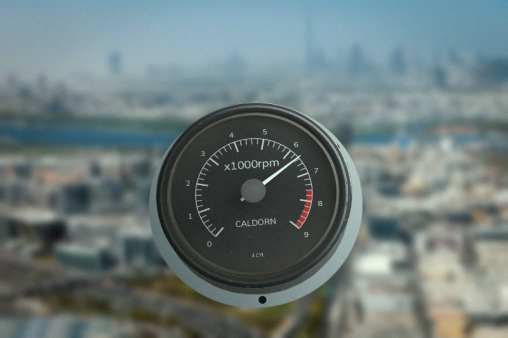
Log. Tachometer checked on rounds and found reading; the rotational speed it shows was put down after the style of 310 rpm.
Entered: 6400 rpm
